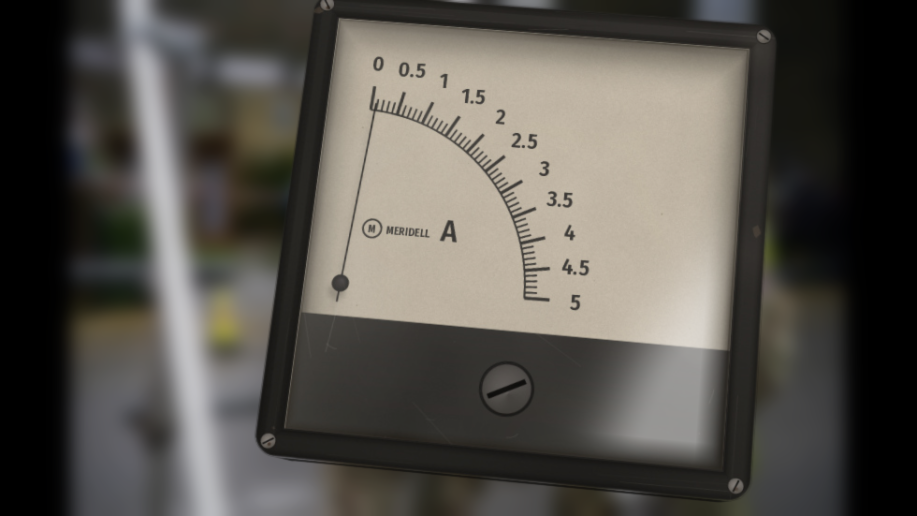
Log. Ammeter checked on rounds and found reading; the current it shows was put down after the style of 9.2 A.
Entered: 0.1 A
